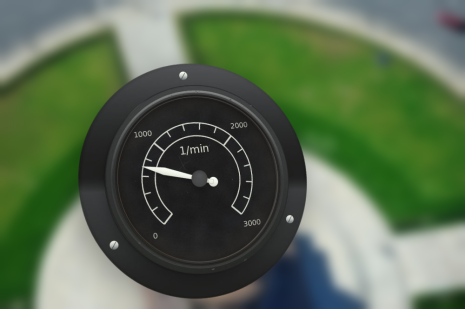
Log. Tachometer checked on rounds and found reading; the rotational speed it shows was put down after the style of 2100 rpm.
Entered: 700 rpm
